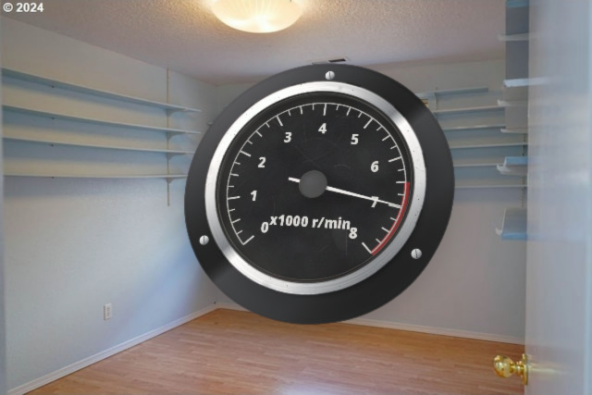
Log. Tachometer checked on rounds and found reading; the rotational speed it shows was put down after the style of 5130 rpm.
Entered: 7000 rpm
